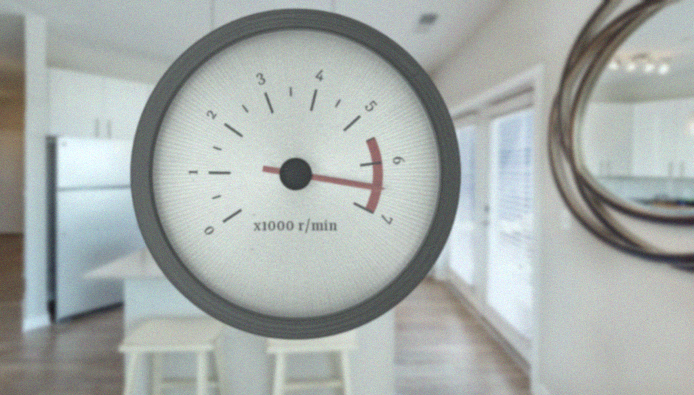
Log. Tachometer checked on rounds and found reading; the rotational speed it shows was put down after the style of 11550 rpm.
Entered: 6500 rpm
